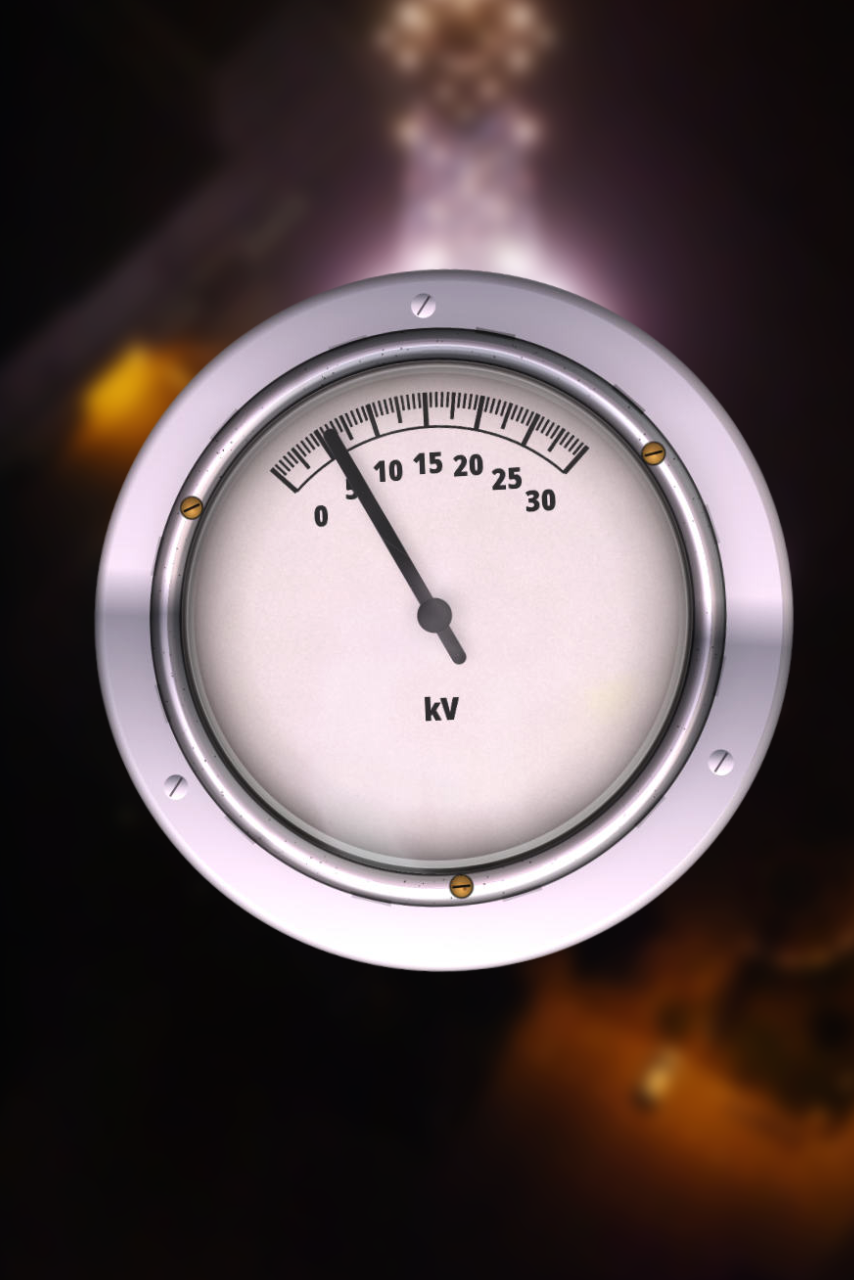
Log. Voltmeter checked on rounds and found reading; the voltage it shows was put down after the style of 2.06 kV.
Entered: 6 kV
